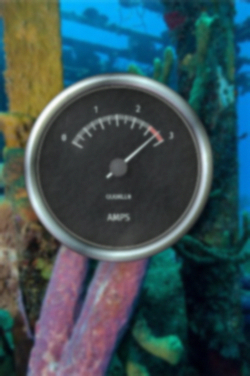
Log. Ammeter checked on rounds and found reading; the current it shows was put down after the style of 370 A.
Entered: 2.75 A
